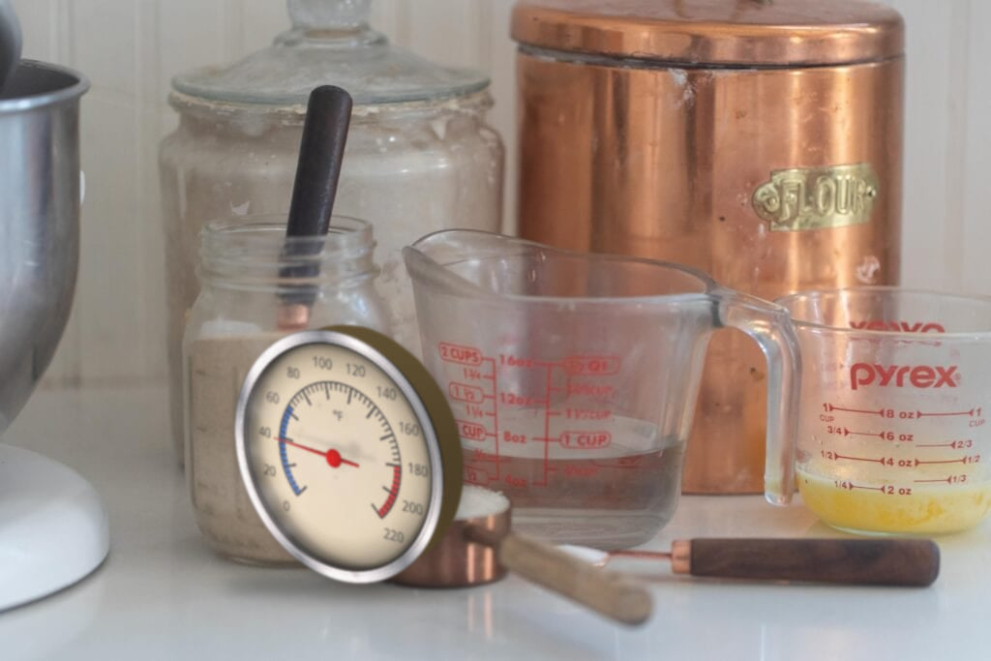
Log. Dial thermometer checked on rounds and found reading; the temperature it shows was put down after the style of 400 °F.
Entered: 40 °F
